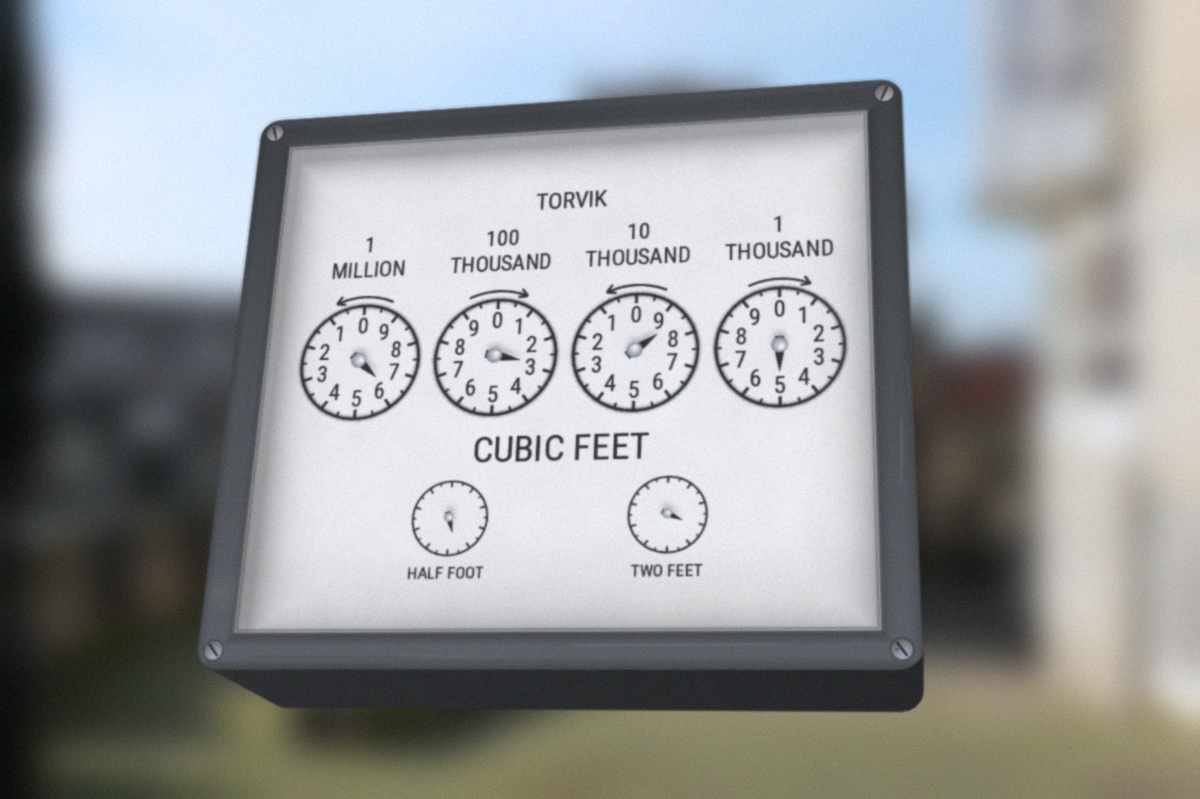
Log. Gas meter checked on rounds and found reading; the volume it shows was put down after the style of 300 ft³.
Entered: 628500 ft³
